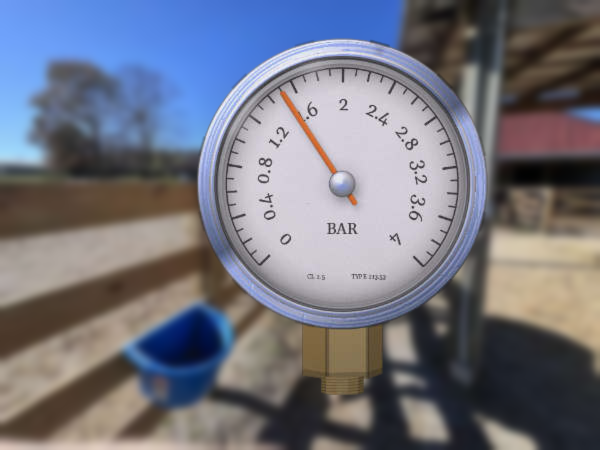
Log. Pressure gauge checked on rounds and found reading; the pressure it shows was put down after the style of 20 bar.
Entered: 1.5 bar
